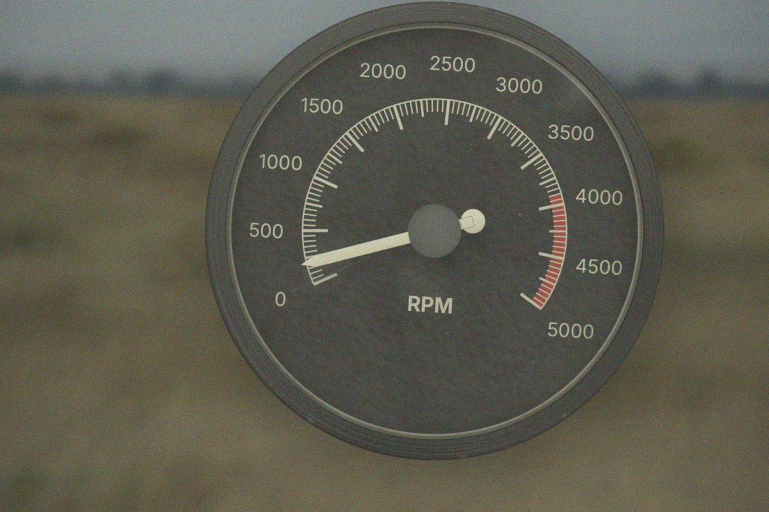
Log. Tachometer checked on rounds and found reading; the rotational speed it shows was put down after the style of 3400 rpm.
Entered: 200 rpm
